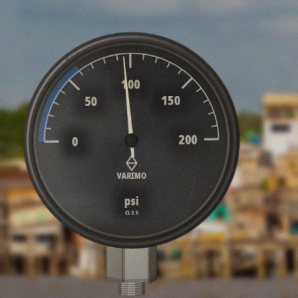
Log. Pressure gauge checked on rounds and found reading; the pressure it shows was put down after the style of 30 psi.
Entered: 95 psi
